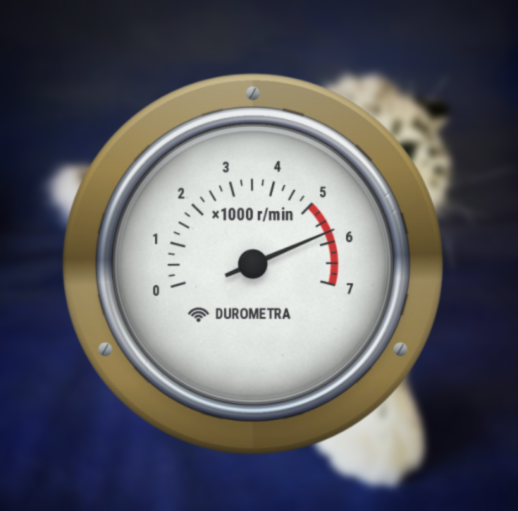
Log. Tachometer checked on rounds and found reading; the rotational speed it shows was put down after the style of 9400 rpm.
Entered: 5750 rpm
